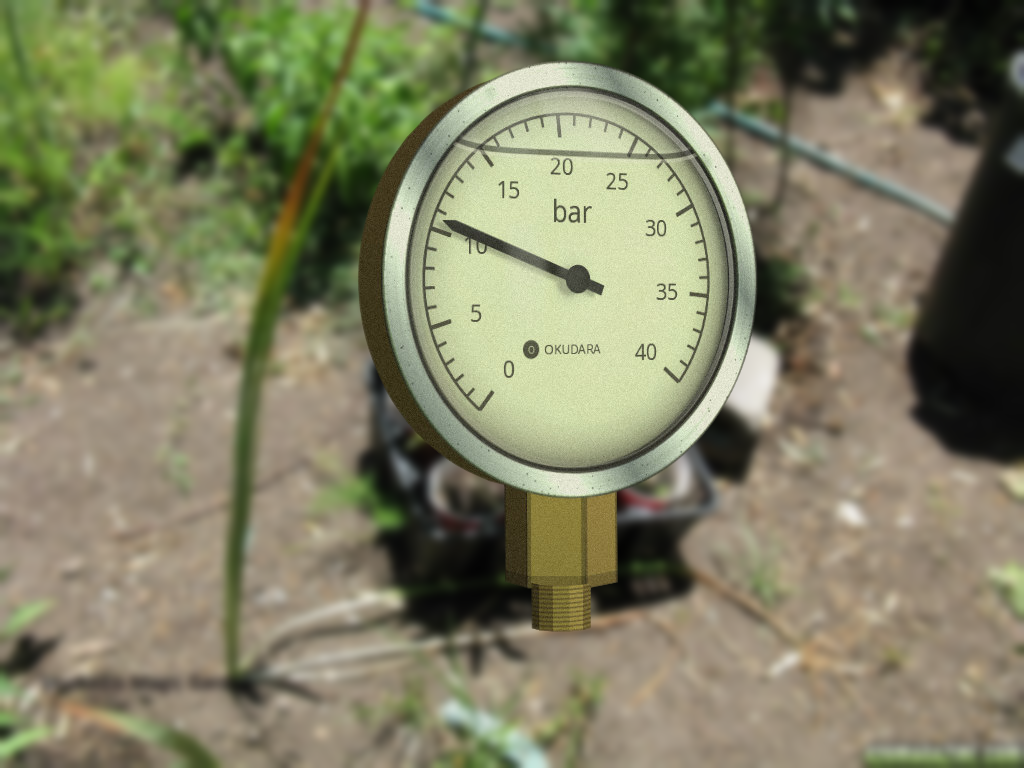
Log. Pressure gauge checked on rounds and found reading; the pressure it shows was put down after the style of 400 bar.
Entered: 10.5 bar
